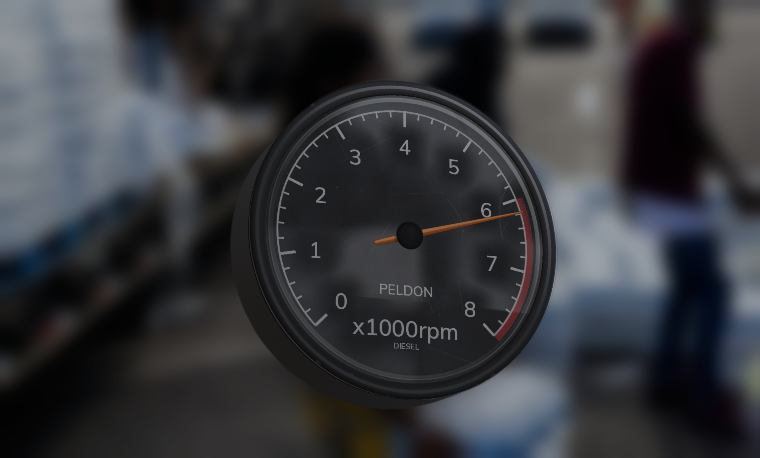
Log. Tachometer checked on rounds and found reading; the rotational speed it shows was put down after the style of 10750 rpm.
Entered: 6200 rpm
